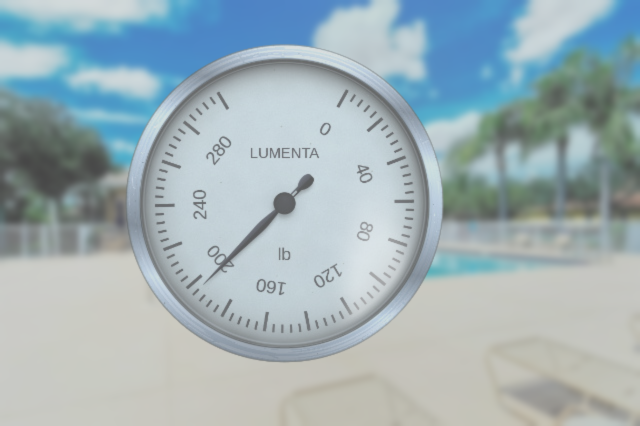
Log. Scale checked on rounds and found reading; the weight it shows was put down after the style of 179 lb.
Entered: 196 lb
